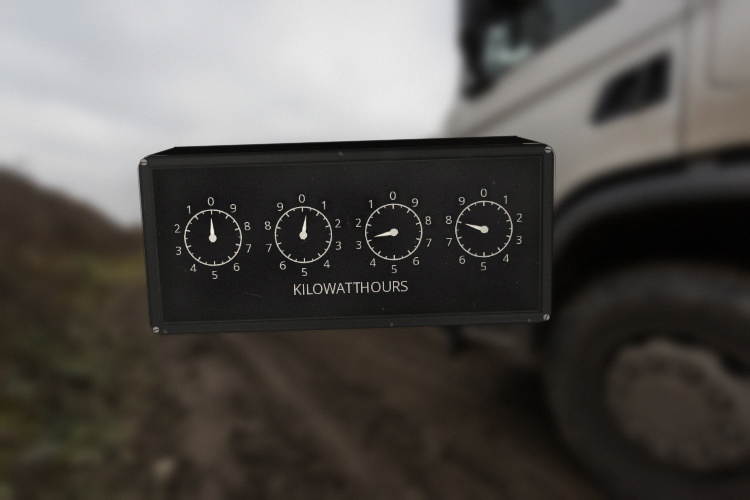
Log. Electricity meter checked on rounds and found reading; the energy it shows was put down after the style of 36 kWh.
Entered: 28 kWh
